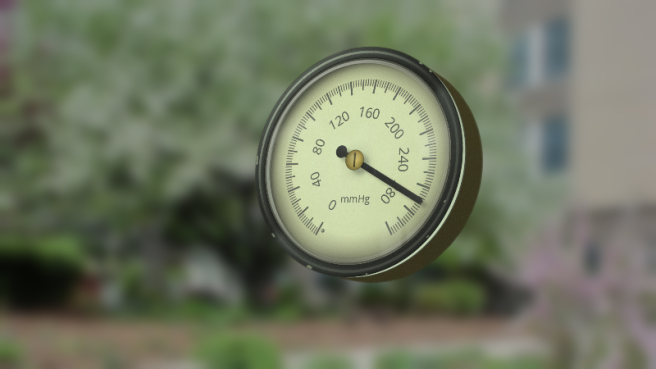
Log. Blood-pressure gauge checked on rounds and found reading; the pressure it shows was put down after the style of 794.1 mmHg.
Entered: 270 mmHg
